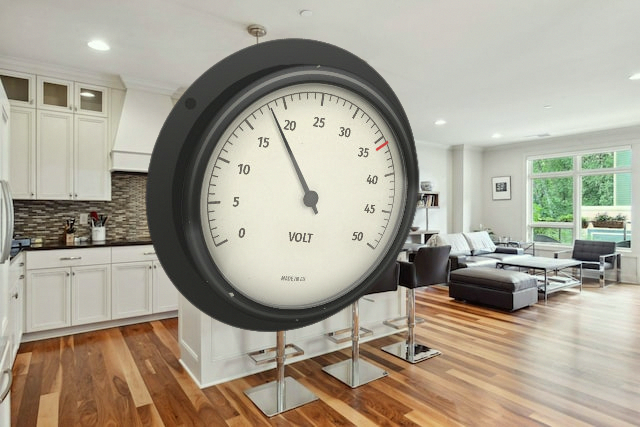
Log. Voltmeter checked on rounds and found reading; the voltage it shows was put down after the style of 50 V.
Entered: 18 V
